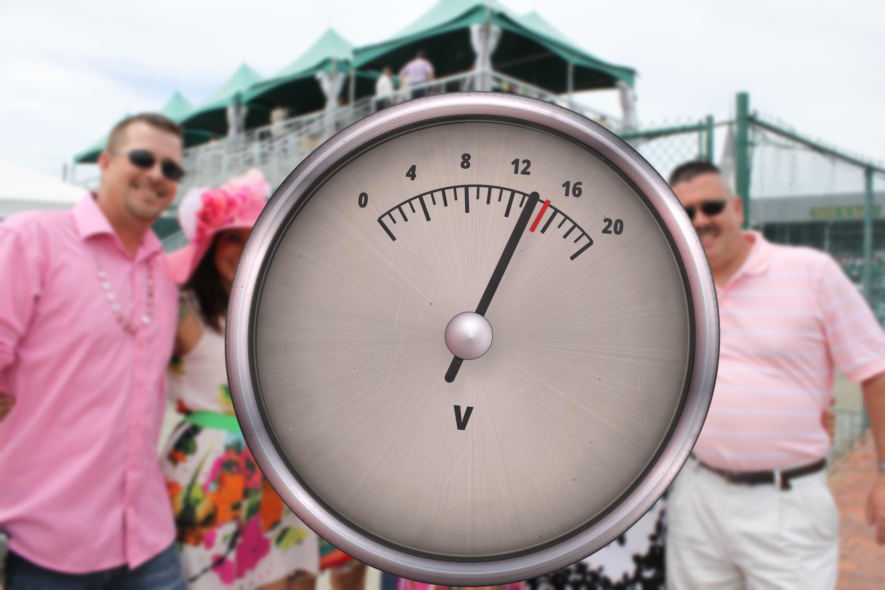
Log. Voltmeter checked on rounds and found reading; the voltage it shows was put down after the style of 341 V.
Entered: 14 V
